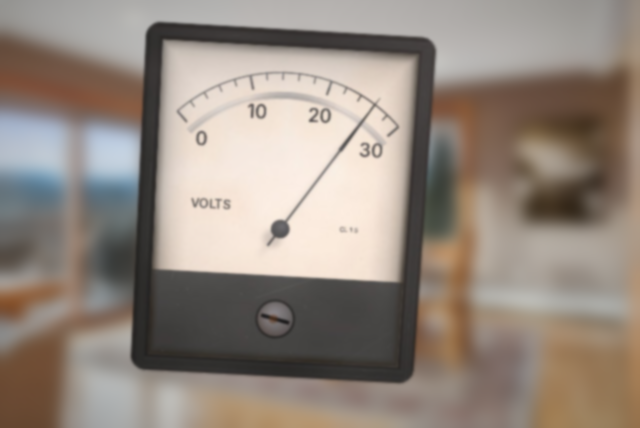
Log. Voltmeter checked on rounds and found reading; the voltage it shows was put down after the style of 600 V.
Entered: 26 V
